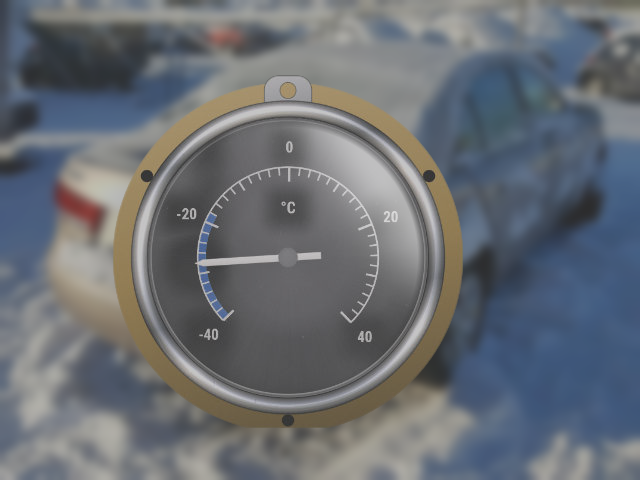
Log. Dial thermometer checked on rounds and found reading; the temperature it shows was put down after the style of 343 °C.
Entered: -28 °C
